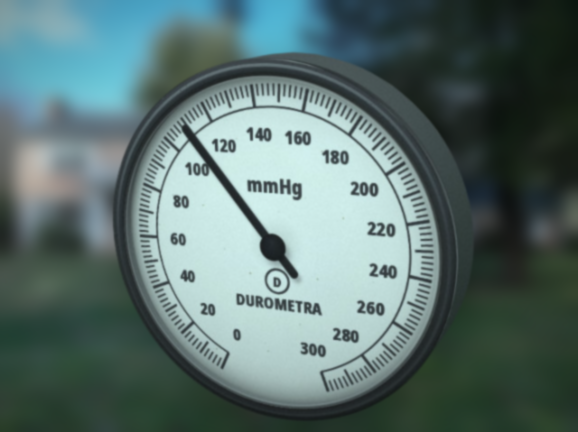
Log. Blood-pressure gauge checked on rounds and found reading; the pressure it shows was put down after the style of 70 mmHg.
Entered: 110 mmHg
